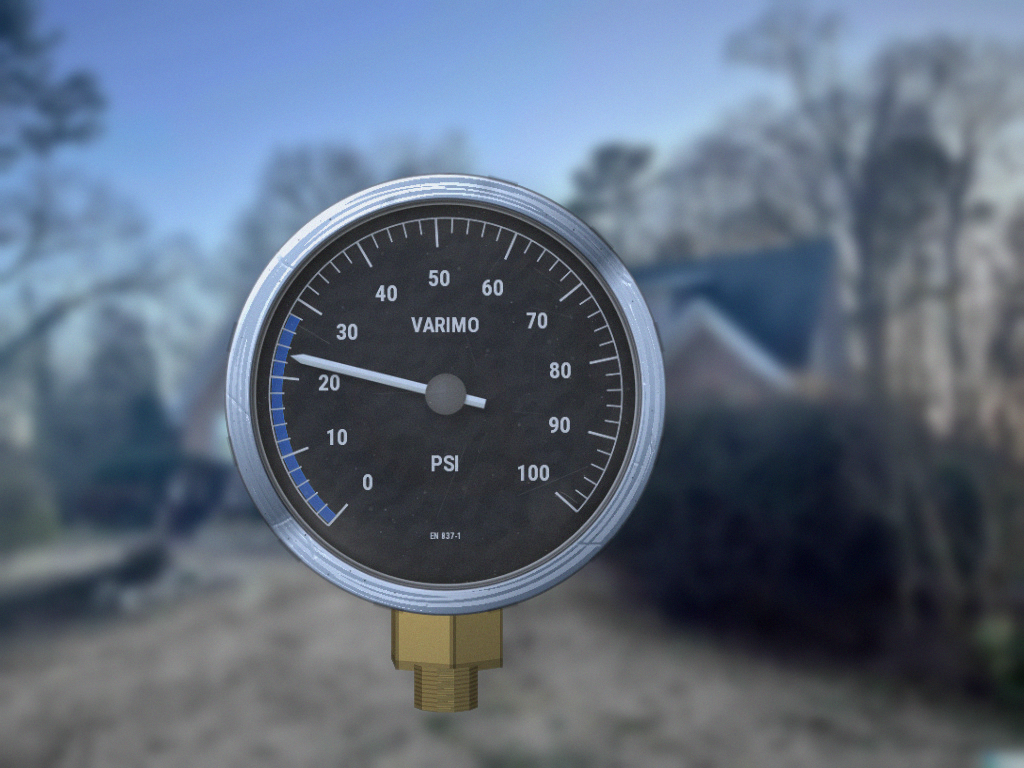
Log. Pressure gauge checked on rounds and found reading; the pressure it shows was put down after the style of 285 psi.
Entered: 23 psi
